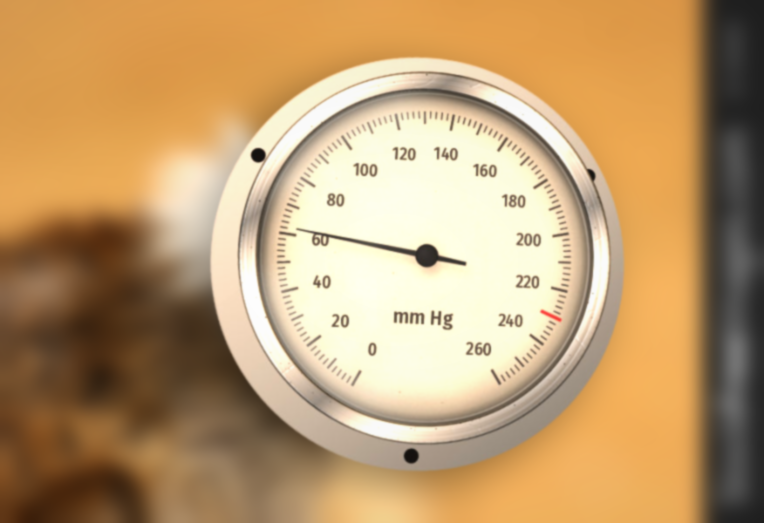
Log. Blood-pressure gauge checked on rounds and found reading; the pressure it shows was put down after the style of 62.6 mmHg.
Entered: 62 mmHg
